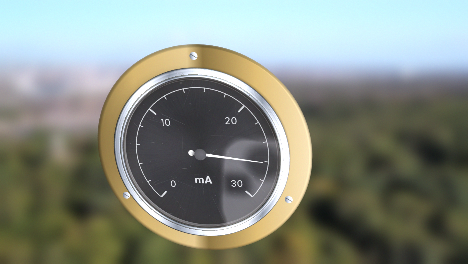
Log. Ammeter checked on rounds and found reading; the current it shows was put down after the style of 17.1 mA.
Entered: 26 mA
